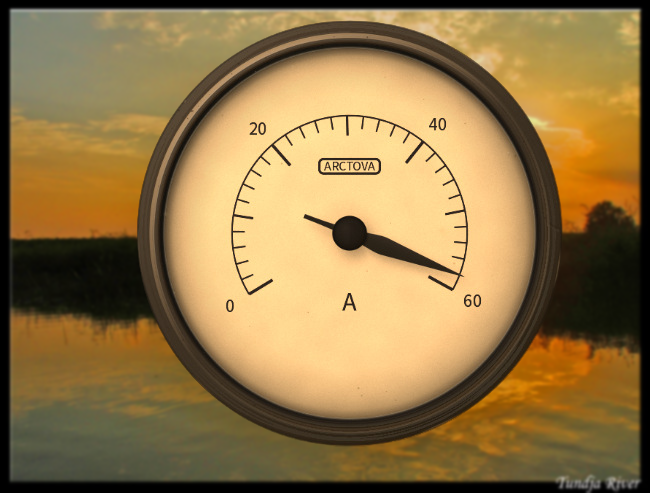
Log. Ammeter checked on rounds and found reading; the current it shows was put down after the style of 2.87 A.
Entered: 58 A
